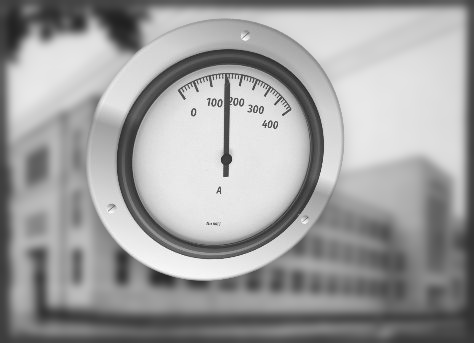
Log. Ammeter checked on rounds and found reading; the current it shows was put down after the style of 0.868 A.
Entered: 150 A
